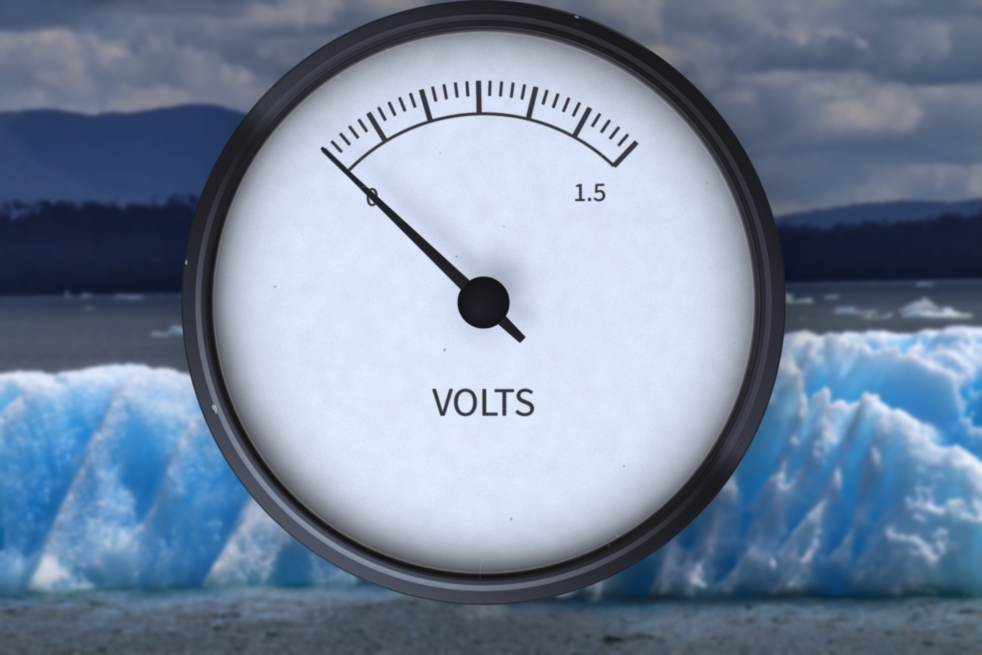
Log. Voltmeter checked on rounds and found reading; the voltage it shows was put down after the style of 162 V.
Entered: 0 V
